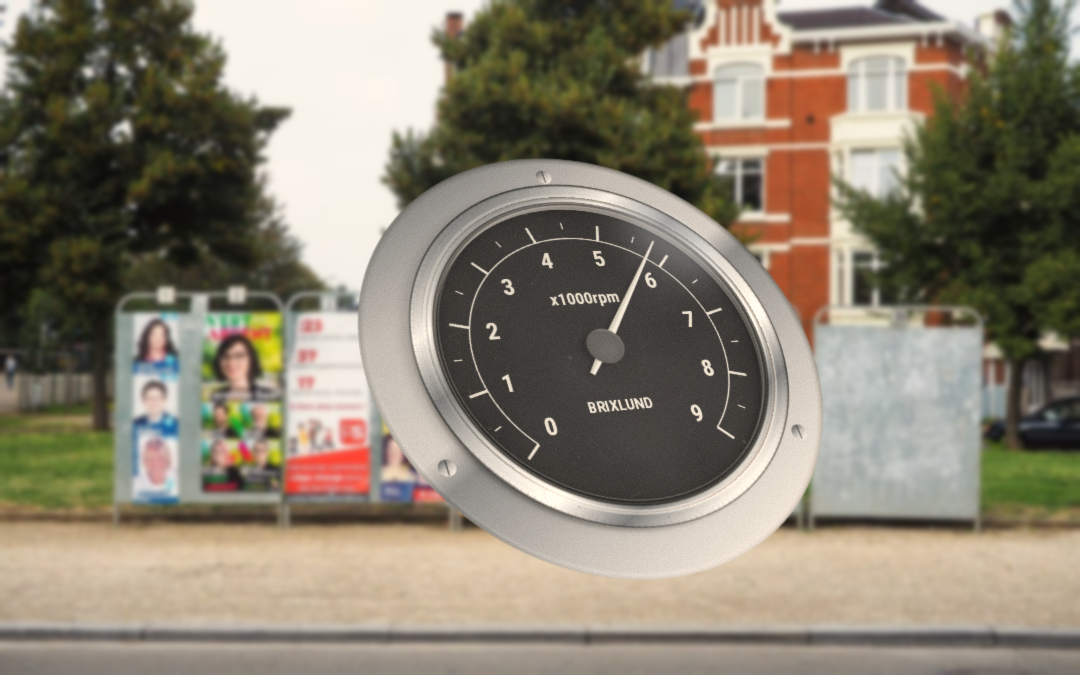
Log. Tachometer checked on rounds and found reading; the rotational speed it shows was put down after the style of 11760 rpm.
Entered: 5750 rpm
